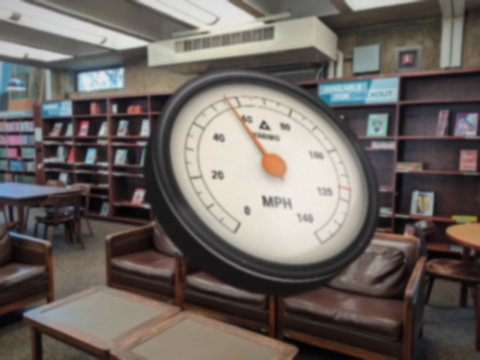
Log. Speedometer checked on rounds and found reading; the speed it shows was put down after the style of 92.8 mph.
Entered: 55 mph
